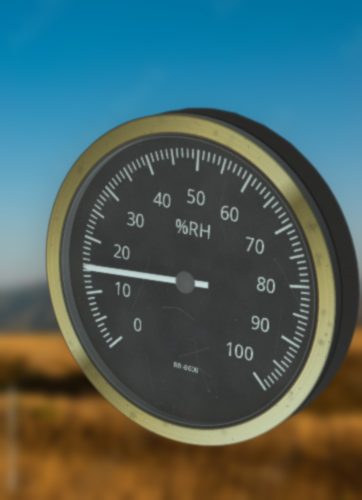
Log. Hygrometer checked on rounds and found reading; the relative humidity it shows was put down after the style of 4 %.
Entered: 15 %
